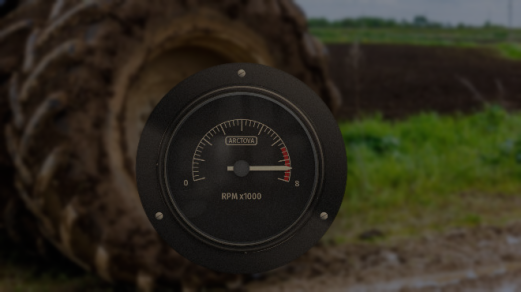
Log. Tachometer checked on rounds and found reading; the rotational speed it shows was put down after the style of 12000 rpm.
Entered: 7400 rpm
